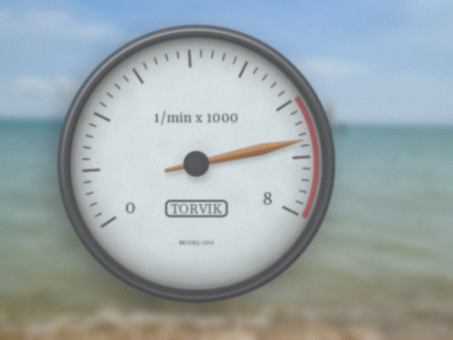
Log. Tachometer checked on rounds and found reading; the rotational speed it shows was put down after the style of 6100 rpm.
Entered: 6700 rpm
